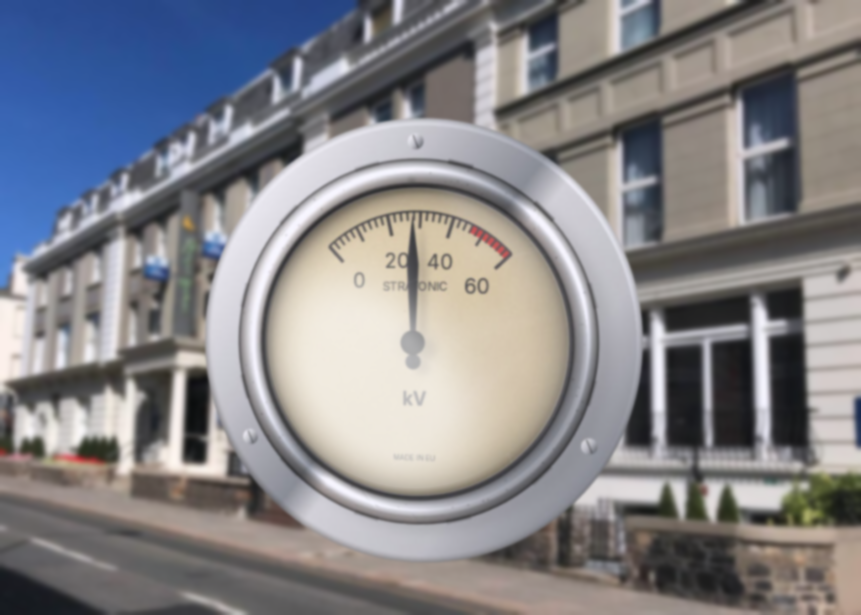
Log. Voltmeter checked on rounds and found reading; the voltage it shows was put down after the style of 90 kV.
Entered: 28 kV
